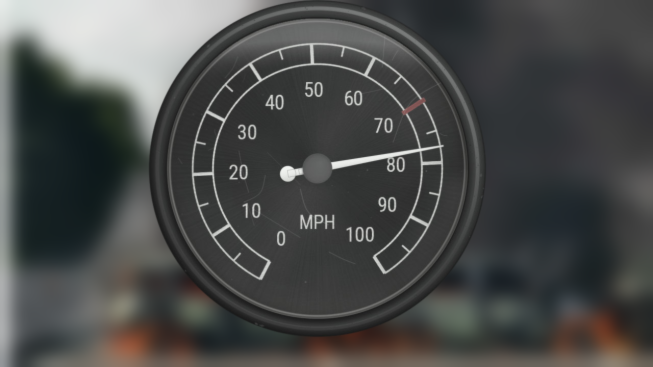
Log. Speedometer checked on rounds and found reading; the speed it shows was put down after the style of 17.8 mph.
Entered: 77.5 mph
